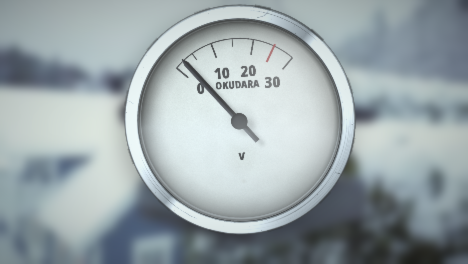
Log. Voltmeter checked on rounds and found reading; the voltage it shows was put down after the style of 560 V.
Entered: 2.5 V
